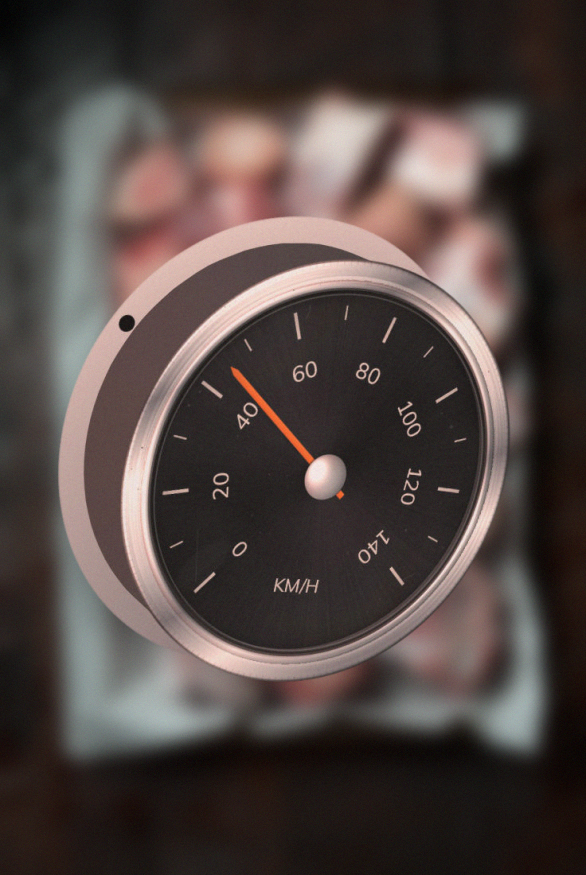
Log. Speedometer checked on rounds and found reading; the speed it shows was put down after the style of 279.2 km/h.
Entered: 45 km/h
